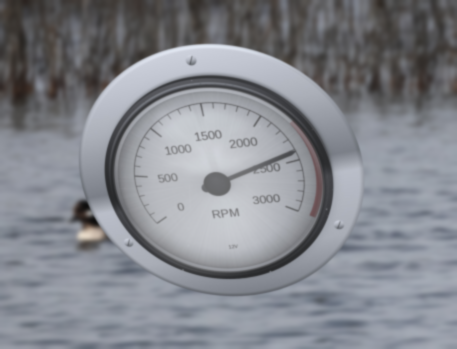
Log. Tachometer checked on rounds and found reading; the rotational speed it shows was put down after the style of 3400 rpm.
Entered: 2400 rpm
